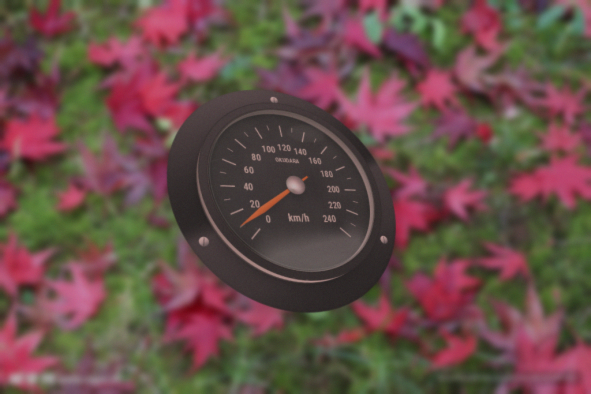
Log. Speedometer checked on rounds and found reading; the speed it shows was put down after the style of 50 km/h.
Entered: 10 km/h
